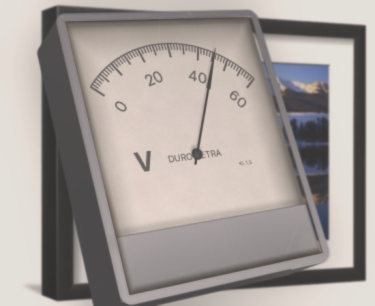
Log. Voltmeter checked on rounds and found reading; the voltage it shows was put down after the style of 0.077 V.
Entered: 45 V
